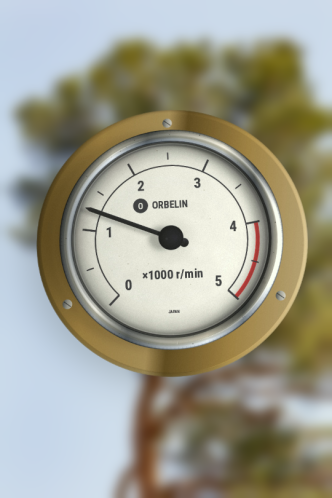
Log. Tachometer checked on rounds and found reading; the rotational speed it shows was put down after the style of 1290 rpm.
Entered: 1250 rpm
